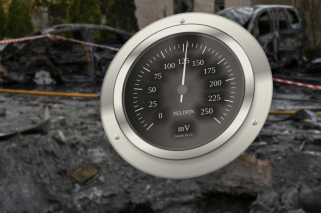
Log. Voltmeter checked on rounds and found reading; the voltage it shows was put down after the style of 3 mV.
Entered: 130 mV
